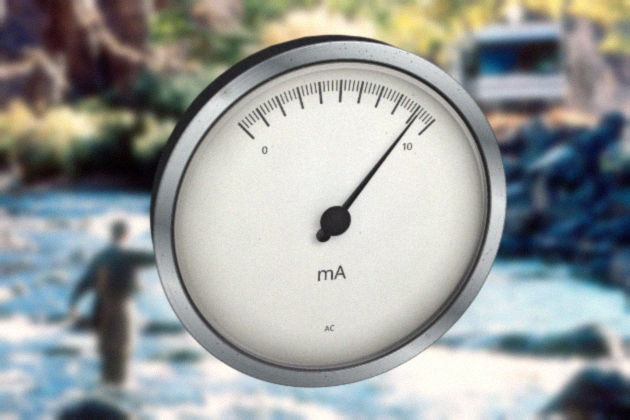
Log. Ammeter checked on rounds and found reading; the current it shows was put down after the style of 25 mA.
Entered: 9 mA
